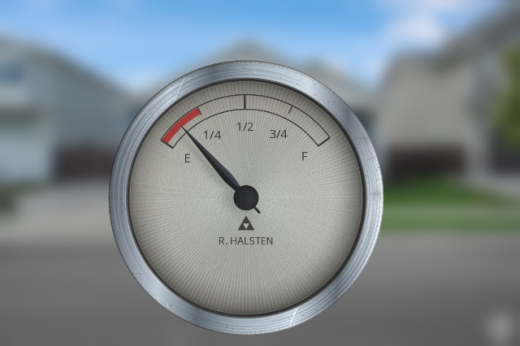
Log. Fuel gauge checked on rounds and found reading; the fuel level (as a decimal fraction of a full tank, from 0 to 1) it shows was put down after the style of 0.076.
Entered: 0.125
